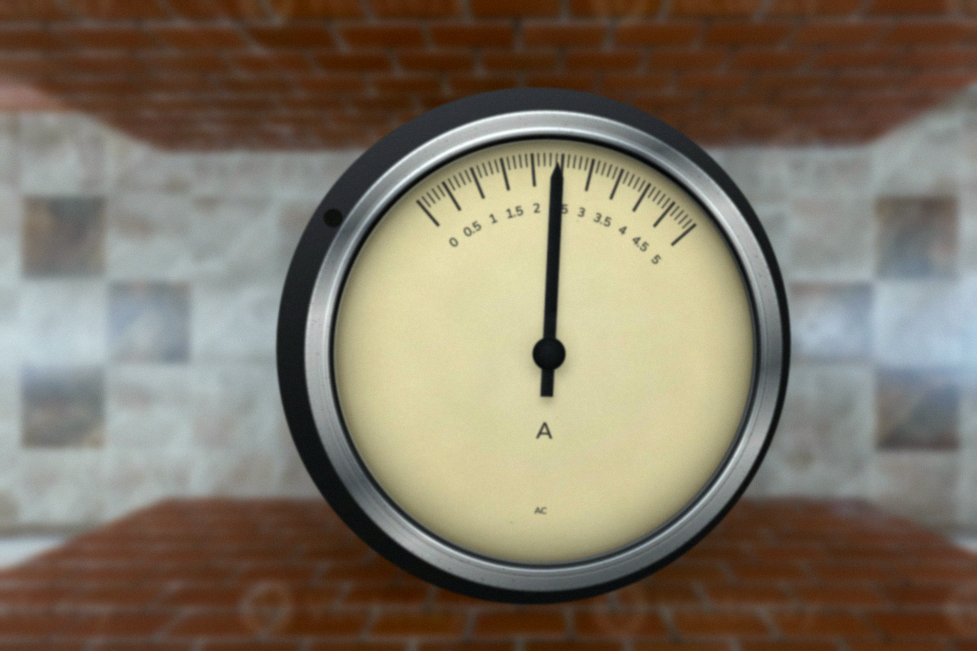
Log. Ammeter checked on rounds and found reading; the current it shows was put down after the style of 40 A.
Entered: 2.4 A
